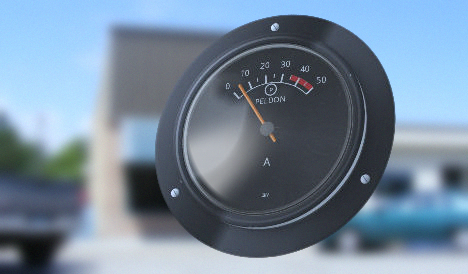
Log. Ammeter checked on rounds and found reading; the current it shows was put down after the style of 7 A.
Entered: 5 A
